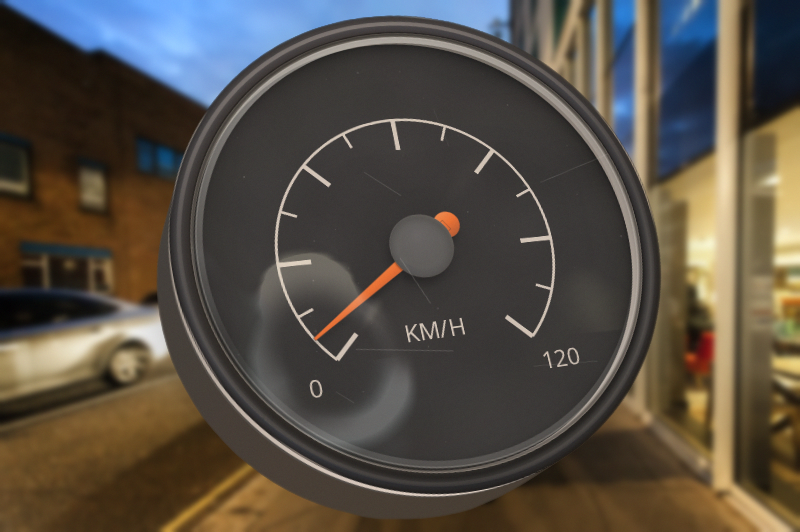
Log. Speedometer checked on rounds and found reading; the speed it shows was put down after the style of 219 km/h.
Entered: 5 km/h
